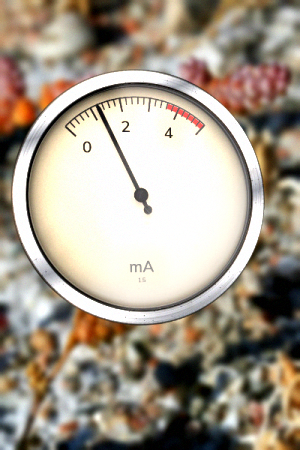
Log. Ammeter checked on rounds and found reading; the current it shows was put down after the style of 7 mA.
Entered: 1.2 mA
